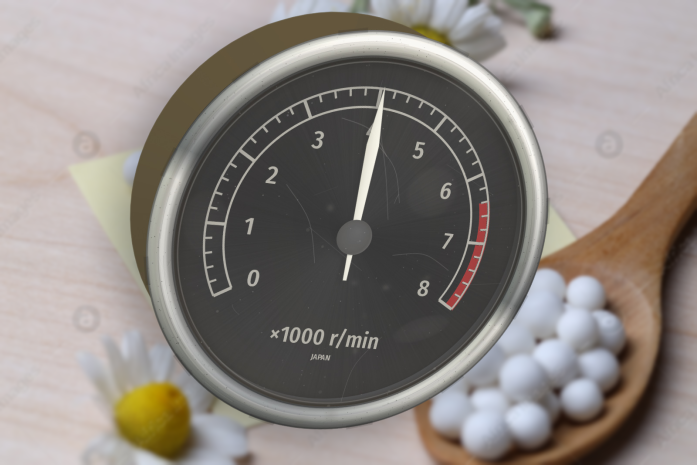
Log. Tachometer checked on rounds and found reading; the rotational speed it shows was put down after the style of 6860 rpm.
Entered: 4000 rpm
